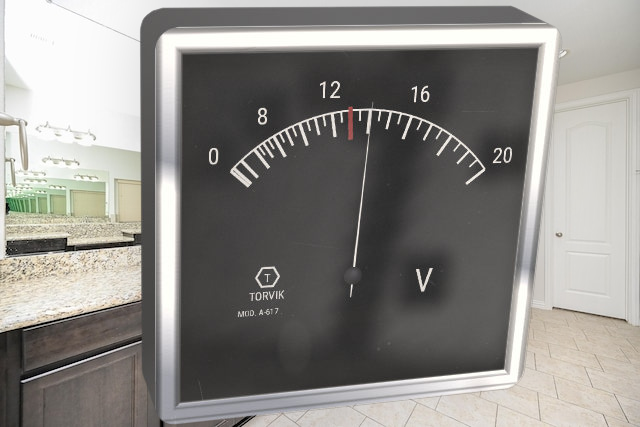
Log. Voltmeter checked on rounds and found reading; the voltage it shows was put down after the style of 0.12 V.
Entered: 14 V
